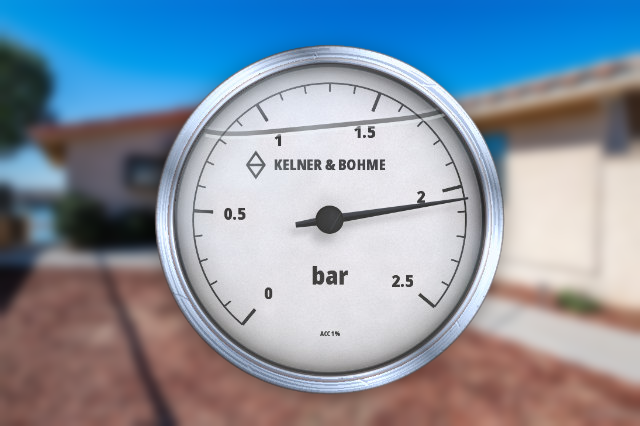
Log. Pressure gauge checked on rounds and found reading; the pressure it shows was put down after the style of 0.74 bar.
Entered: 2.05 bar
